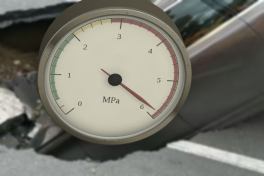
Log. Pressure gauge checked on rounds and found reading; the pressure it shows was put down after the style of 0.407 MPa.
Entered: 5.8 MPa
